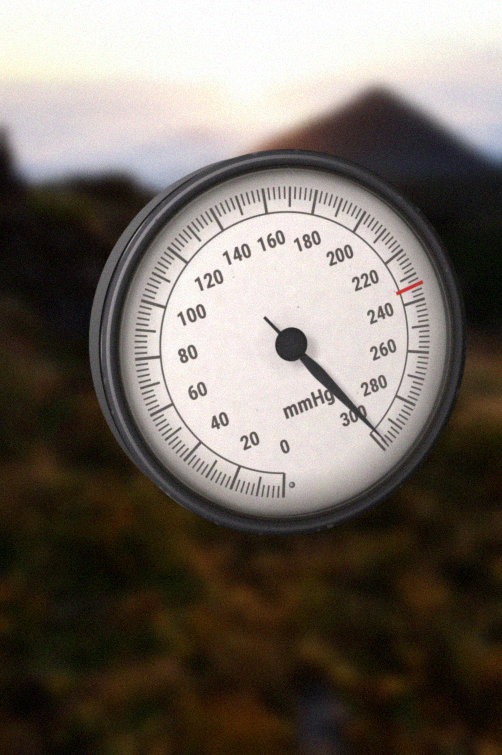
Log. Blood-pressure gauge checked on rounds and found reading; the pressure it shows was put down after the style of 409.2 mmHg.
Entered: 298 mmHg
